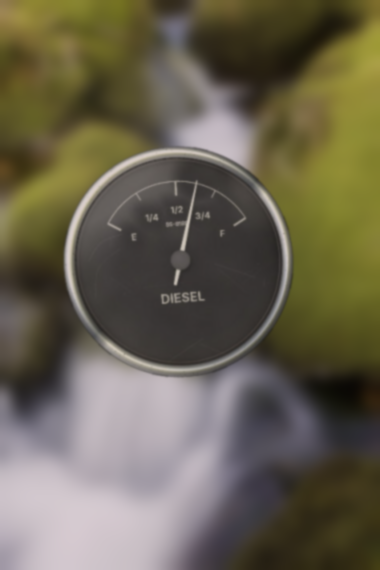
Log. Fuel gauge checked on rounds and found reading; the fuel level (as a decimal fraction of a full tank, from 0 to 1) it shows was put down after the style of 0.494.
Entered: 0.625
